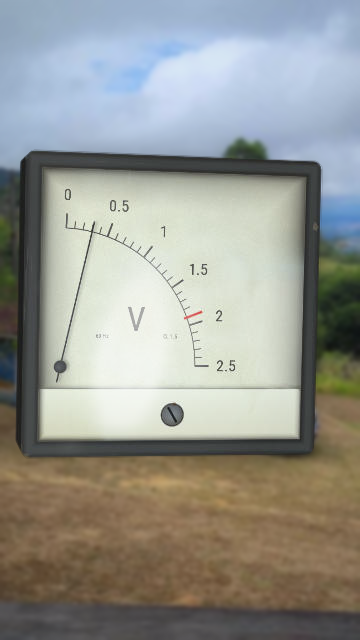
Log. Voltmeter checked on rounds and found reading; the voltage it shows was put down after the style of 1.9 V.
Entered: 0.3 V
